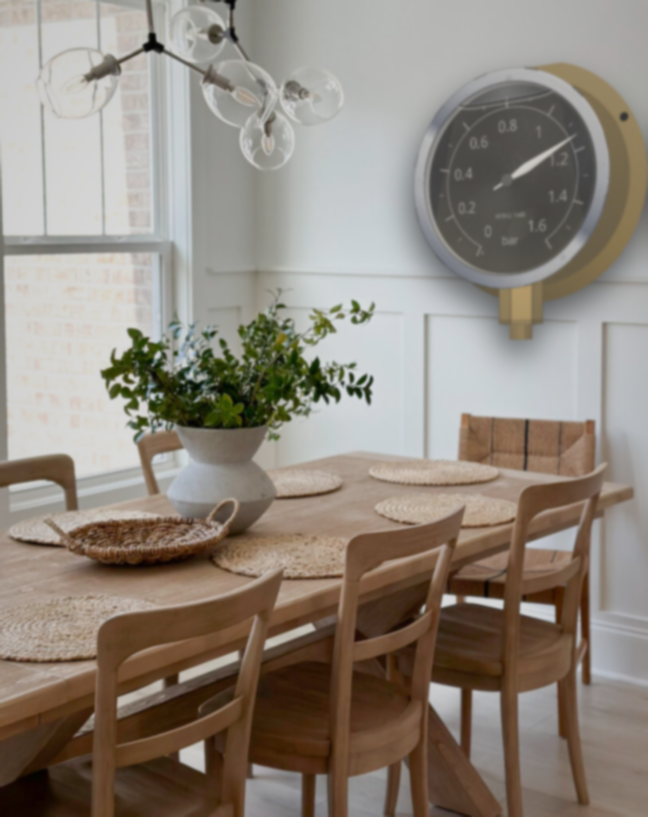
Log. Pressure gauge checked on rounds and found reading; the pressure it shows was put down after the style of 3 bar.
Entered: 1.15 bar
